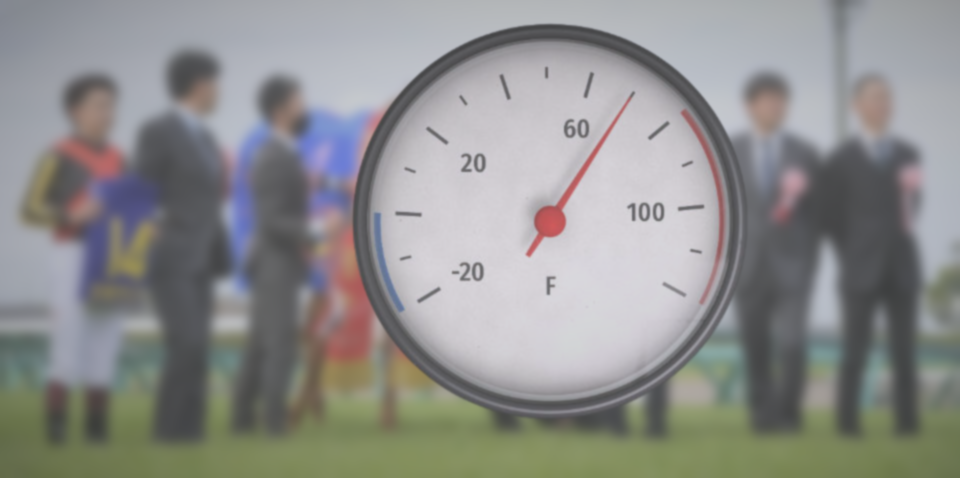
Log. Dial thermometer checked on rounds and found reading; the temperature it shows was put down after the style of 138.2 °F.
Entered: 70 °F
